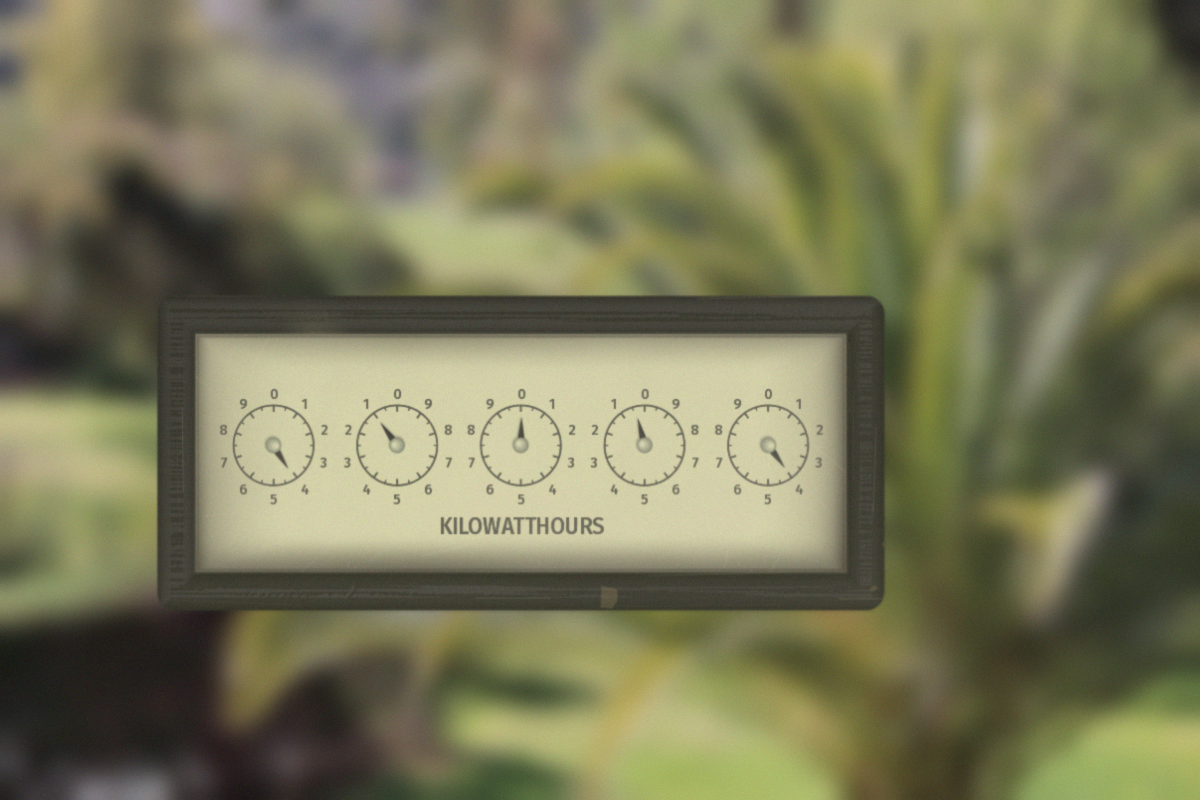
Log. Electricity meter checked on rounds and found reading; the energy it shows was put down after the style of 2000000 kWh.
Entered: 41004 kWh
